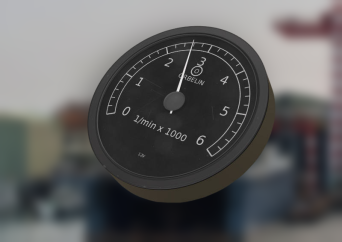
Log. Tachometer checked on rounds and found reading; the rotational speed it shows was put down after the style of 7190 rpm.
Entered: 2600 rpm
